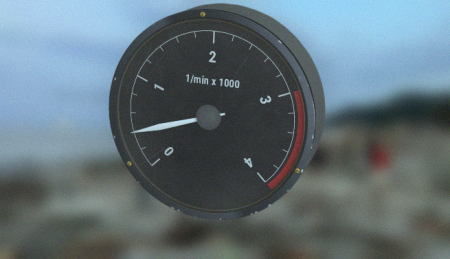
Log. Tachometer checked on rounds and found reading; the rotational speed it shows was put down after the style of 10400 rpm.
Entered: 400 rpm
